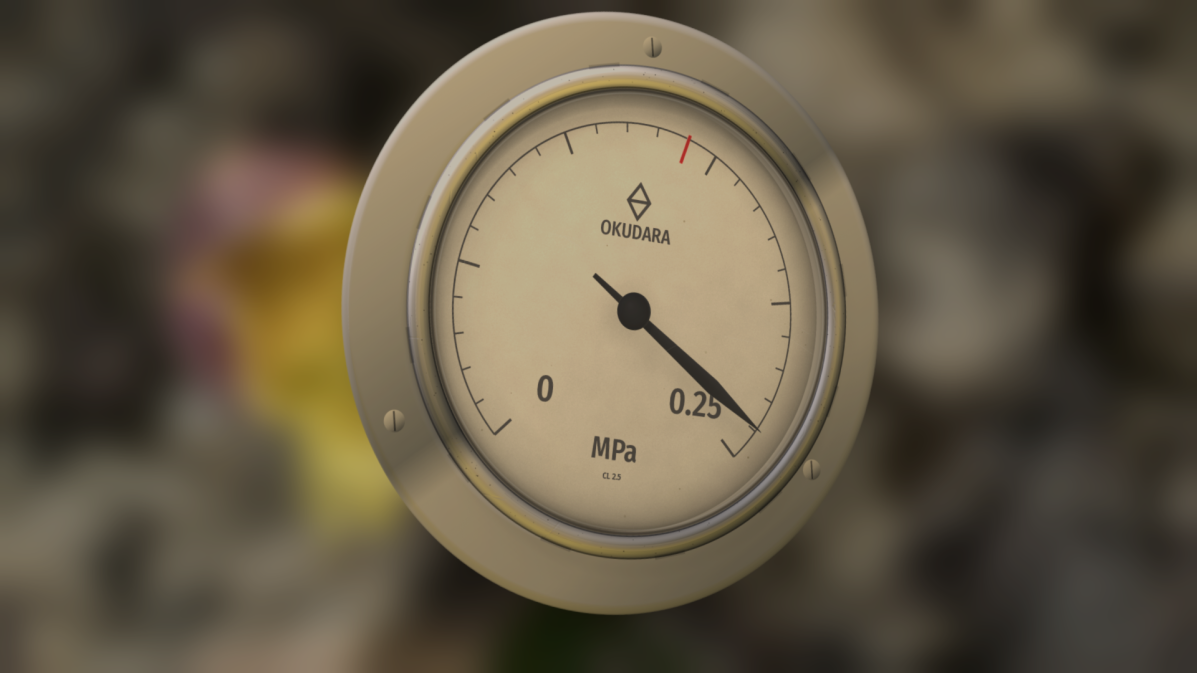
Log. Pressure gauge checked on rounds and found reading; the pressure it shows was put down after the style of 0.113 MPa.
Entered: 0.24 MPa
